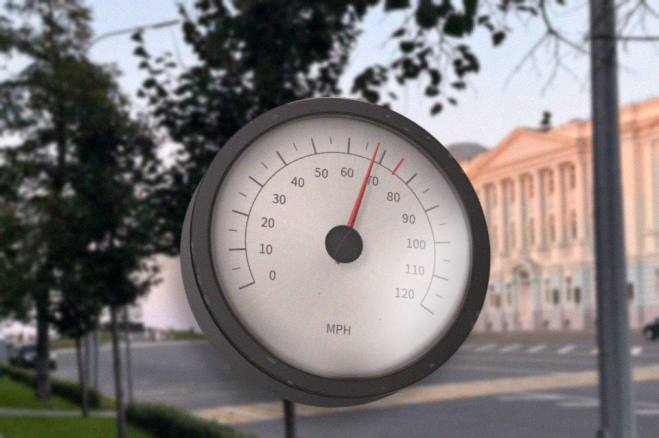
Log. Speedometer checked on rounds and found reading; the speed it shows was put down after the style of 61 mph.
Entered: 67.5 mph
